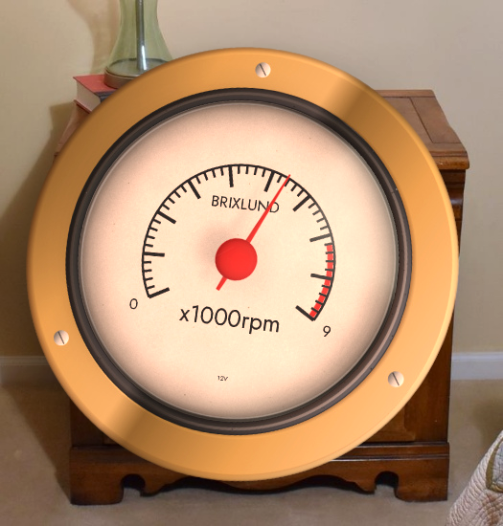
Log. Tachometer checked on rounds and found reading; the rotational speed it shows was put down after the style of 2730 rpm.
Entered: 5400 rpm
